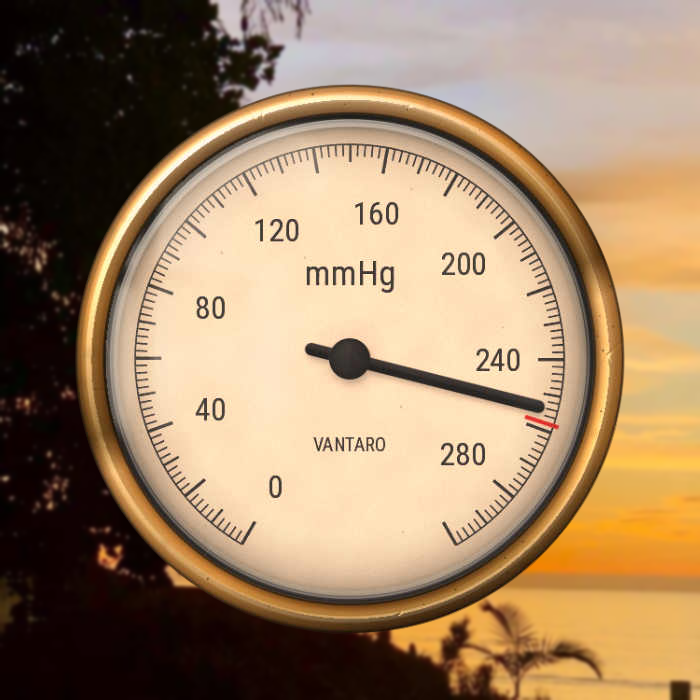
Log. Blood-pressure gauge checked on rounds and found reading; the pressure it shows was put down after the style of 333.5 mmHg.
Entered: 254 mmHg
